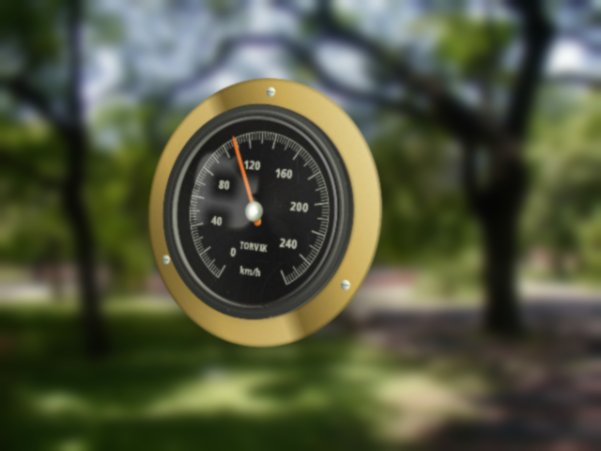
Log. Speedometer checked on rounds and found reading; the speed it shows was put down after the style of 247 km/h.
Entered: 110 km/h
